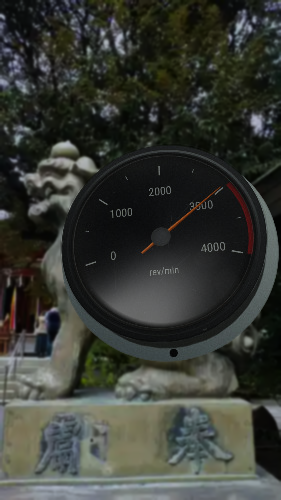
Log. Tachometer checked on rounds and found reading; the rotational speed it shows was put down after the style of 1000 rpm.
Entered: 3000 rpm
